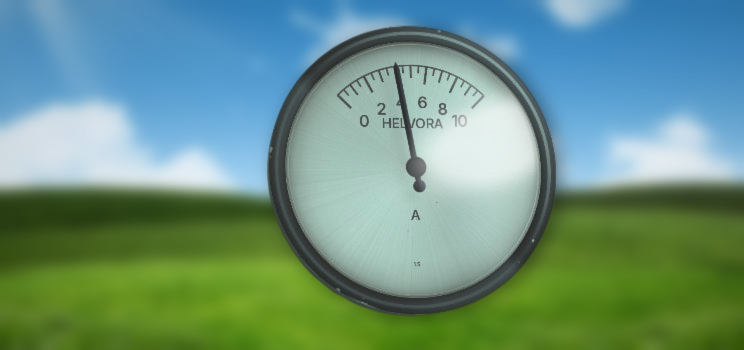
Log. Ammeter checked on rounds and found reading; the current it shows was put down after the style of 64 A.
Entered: 4 A
